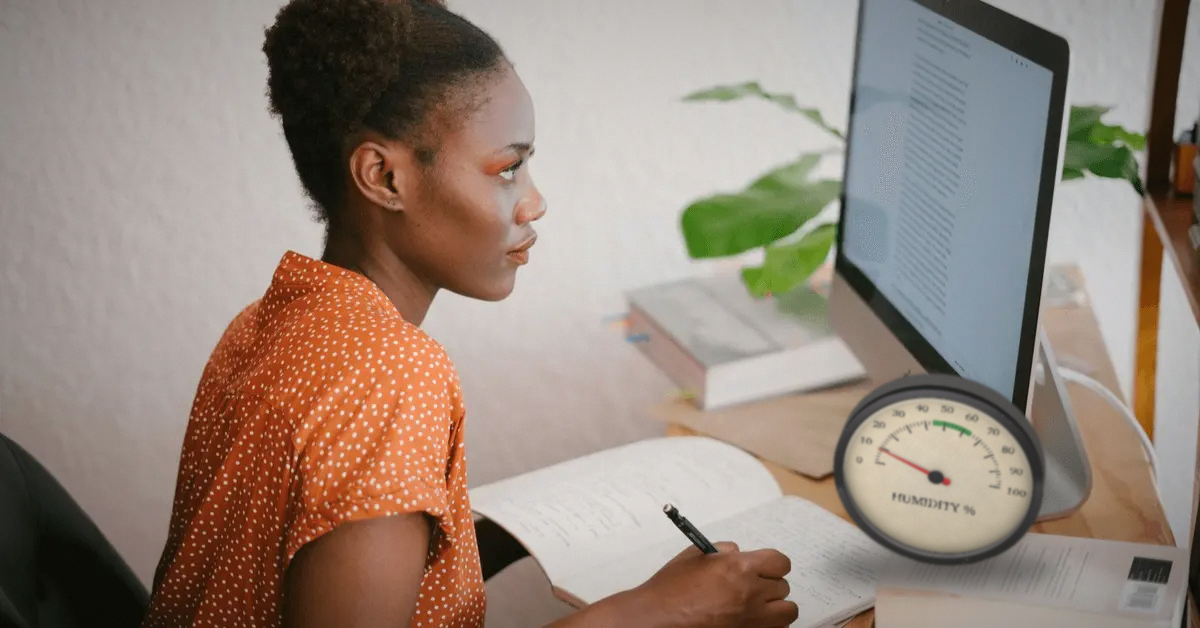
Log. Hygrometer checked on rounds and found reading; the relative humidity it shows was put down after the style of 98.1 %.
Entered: 10 %
